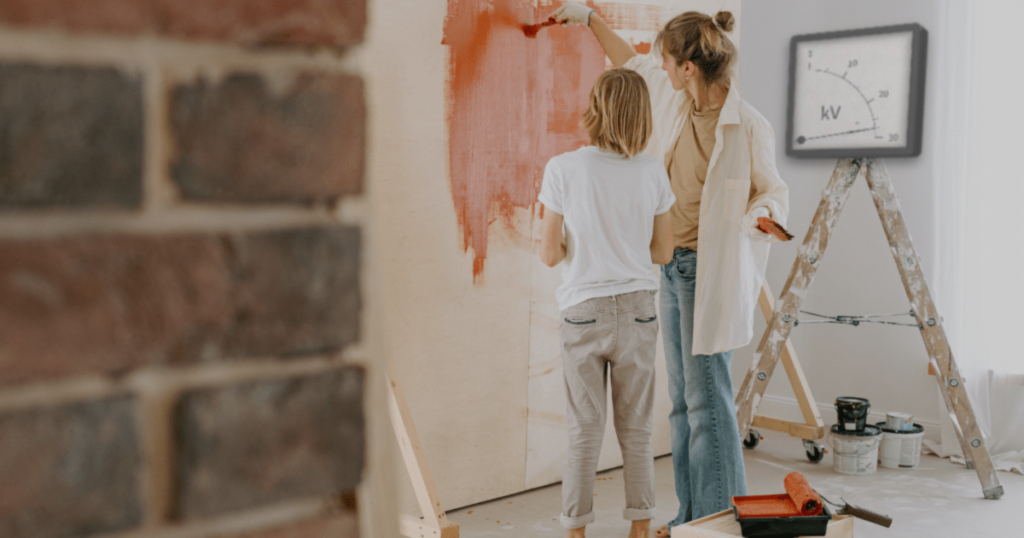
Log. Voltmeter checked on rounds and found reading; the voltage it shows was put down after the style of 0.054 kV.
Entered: 27.5 kV
